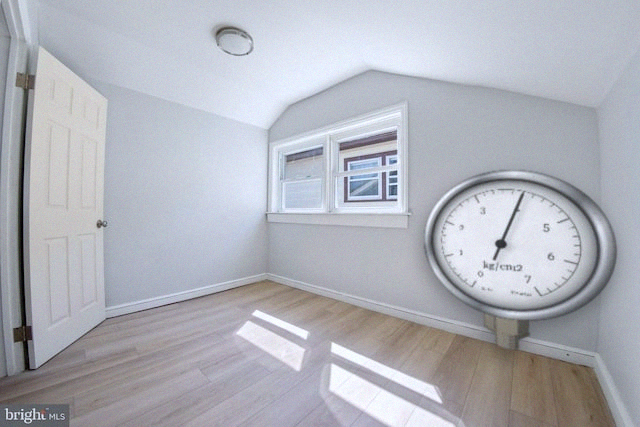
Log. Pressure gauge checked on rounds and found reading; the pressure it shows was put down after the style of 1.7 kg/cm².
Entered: 4 kg/cm²
